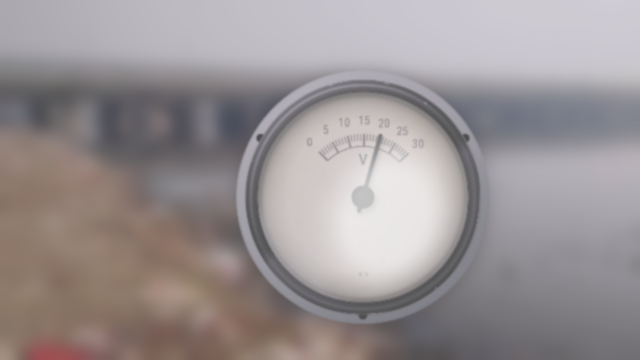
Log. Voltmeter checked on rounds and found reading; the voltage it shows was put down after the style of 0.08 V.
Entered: 20 V
